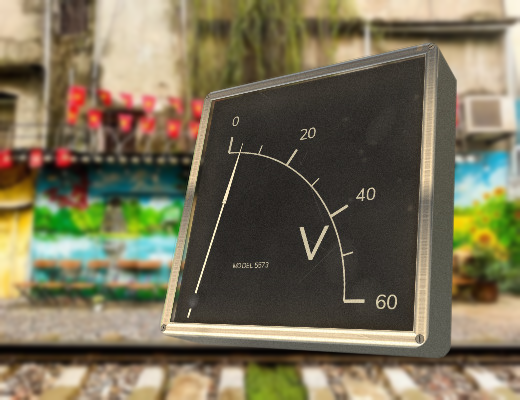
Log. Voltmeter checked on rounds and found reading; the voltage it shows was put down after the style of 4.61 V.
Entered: 5 V
